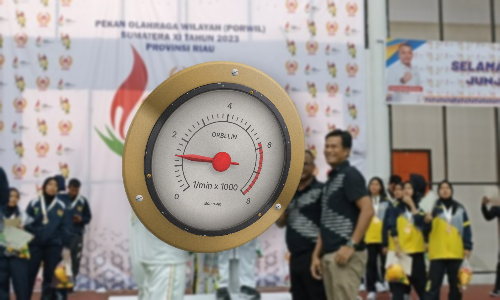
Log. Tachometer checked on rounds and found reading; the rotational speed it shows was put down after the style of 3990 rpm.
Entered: 1400 rpm
